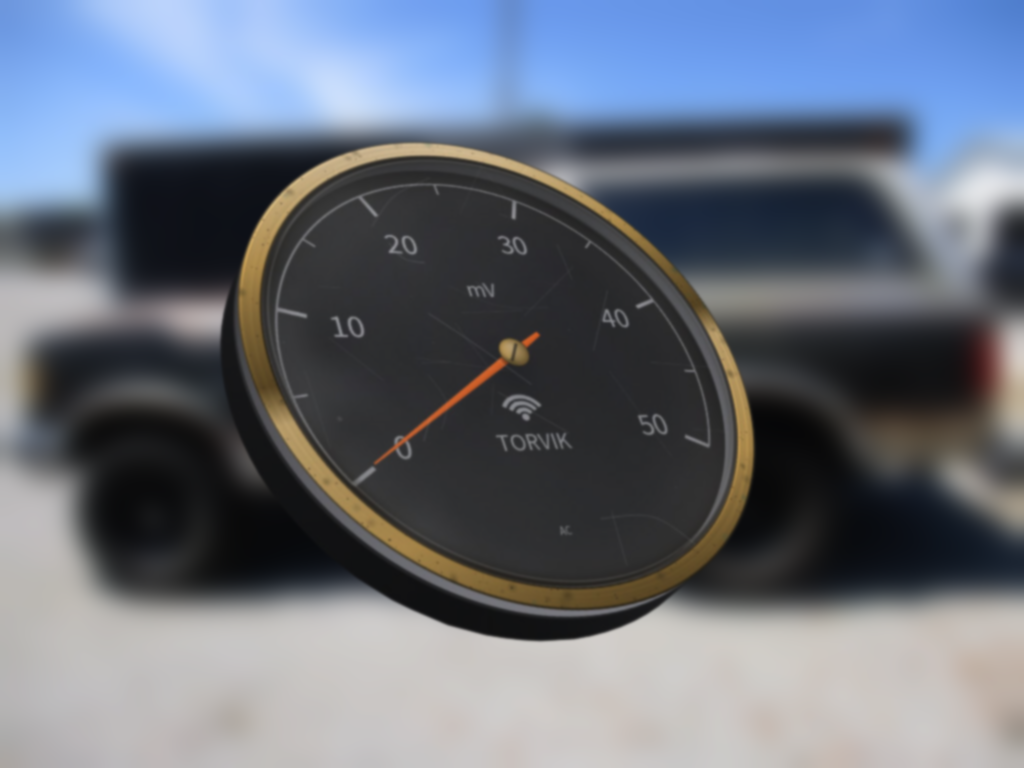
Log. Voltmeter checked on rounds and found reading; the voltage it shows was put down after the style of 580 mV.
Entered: 0 mV
